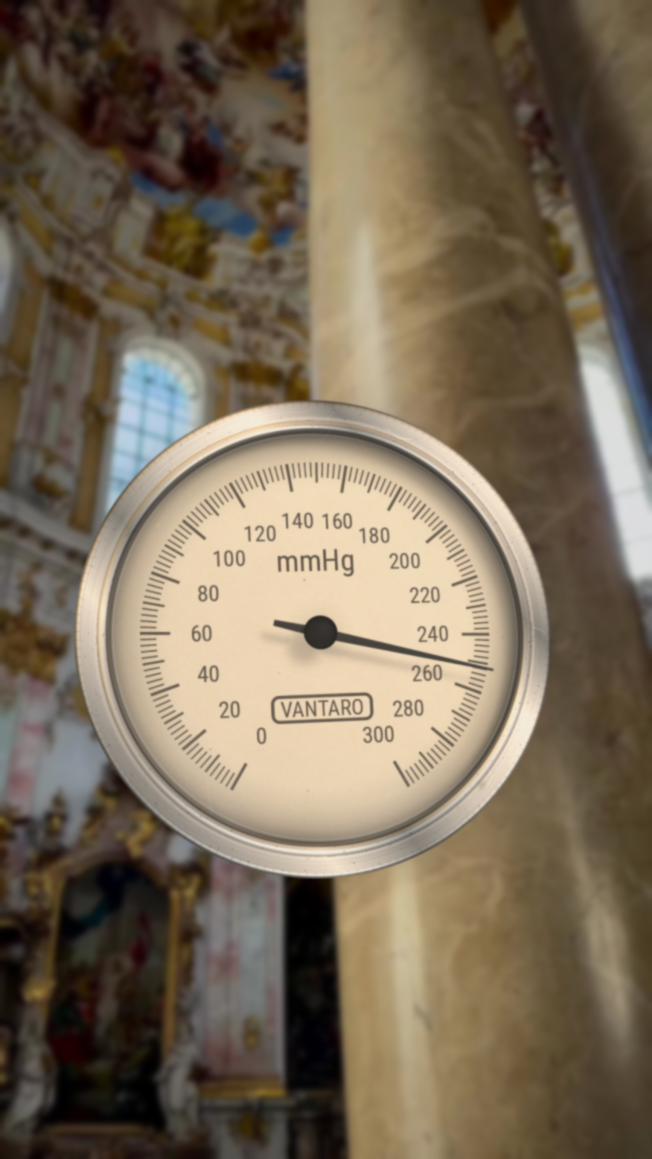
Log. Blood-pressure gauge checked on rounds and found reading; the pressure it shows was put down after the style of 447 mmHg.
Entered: 252 mmHg
